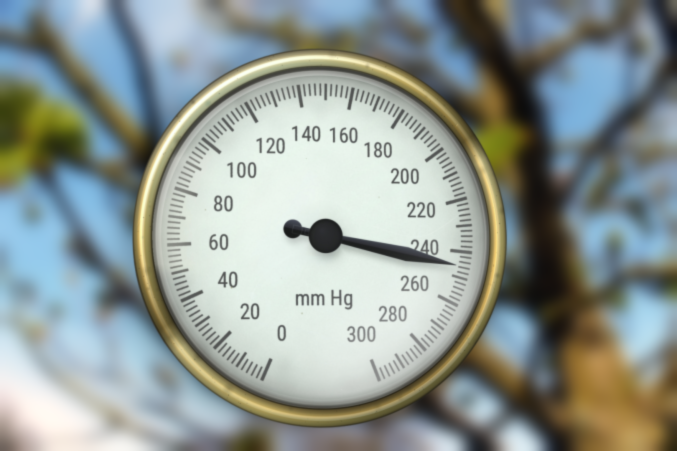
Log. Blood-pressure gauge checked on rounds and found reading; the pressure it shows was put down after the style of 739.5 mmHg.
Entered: 246 mmHg
